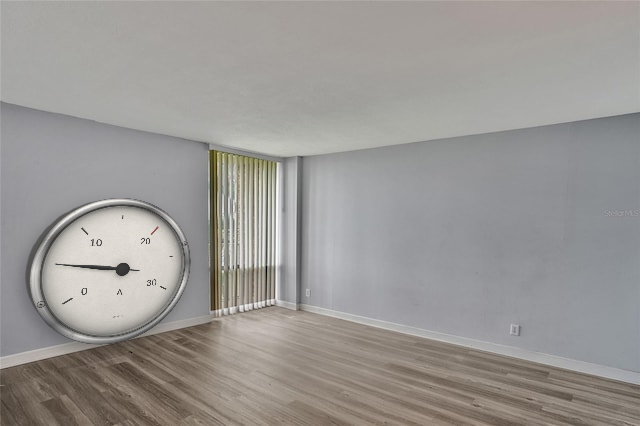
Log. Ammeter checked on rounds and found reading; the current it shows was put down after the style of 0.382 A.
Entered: 5 A
